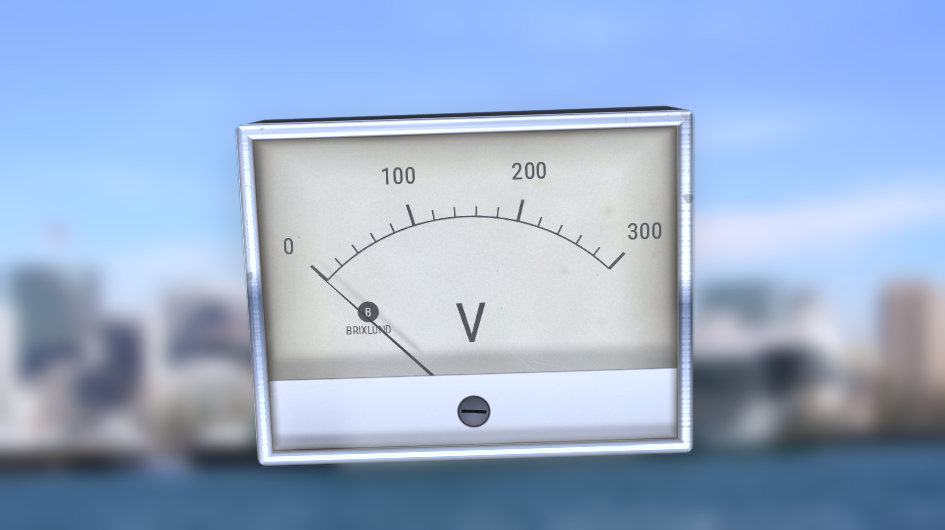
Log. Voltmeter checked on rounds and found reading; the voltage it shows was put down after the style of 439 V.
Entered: 0 V
